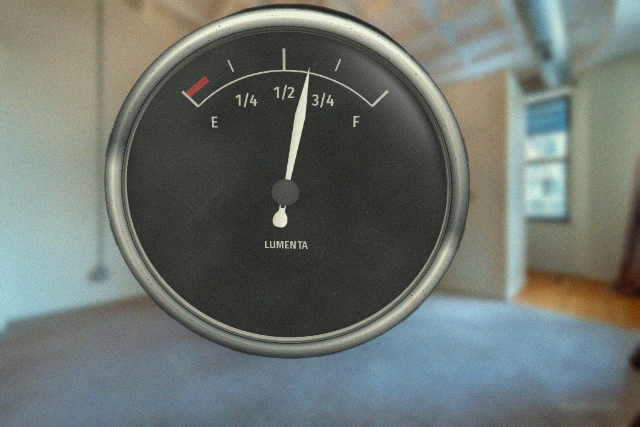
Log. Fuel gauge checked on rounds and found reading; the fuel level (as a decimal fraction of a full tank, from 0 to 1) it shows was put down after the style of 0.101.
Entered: 0.625
